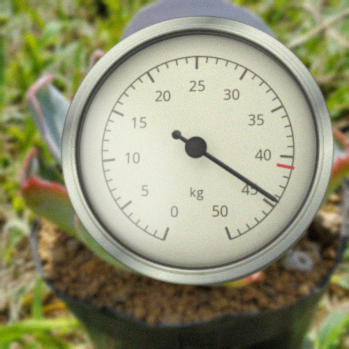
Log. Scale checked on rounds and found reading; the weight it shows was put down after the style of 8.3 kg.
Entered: 44.5 kg
